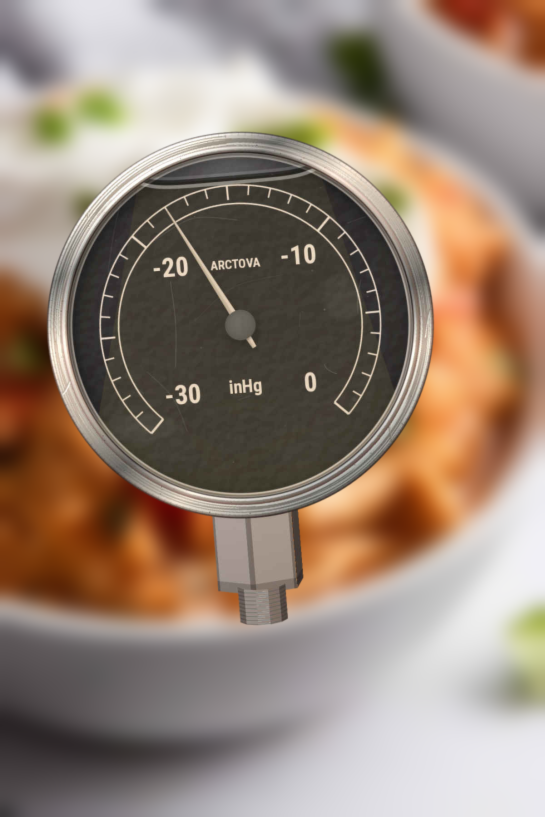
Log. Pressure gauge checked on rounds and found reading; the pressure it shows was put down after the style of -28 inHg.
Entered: -18 inHg
